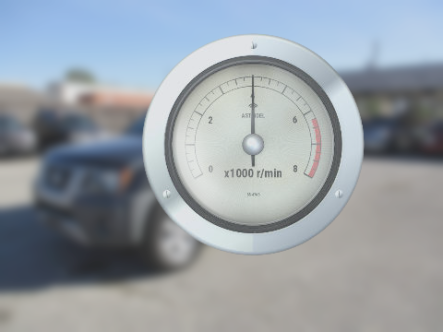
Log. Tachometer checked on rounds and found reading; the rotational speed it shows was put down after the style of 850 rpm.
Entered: 4000 rpm
